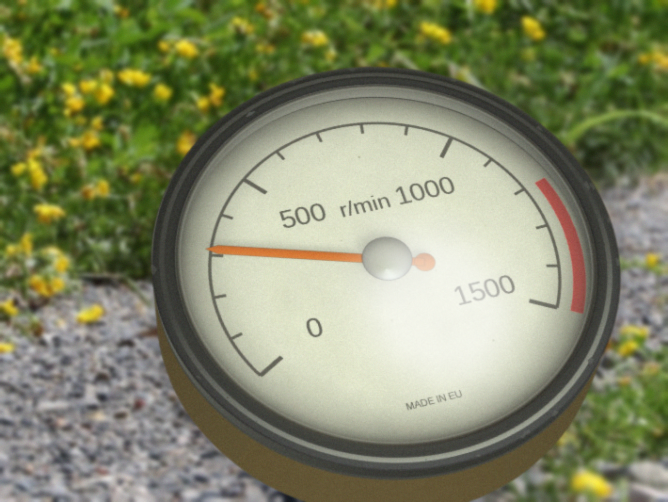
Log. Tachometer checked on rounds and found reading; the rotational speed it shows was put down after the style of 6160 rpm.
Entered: 300 rpm
